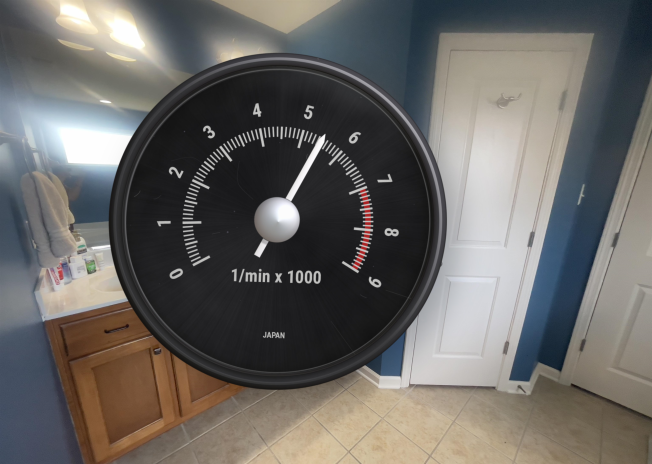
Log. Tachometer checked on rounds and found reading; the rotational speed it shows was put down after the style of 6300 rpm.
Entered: 5500 rpm
